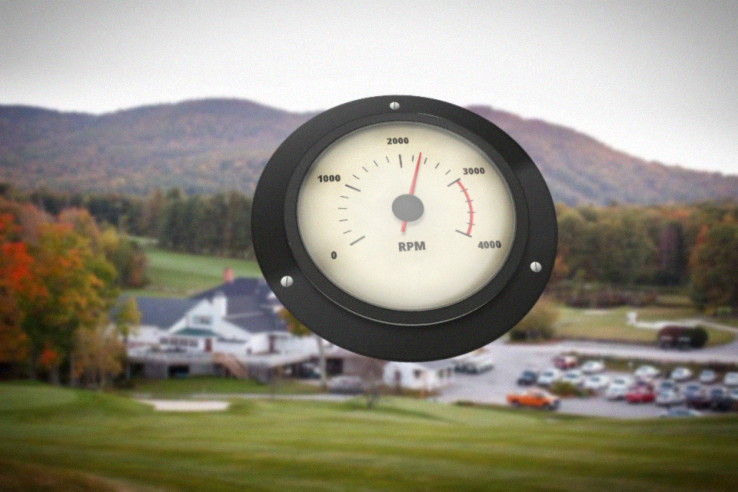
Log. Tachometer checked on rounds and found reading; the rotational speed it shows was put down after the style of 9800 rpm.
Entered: 2300 rpm
